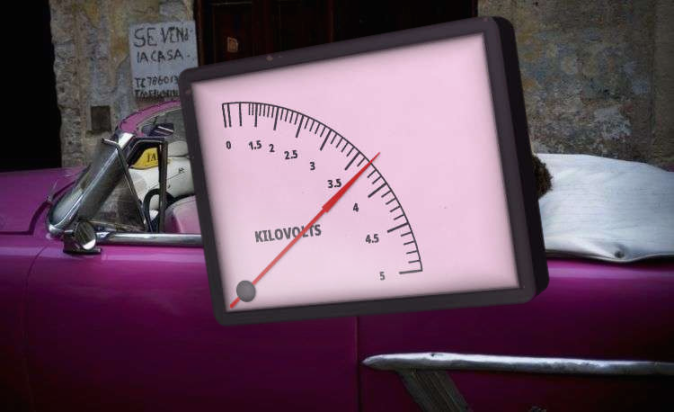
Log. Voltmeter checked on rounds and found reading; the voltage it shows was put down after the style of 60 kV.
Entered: 3.7 kV
